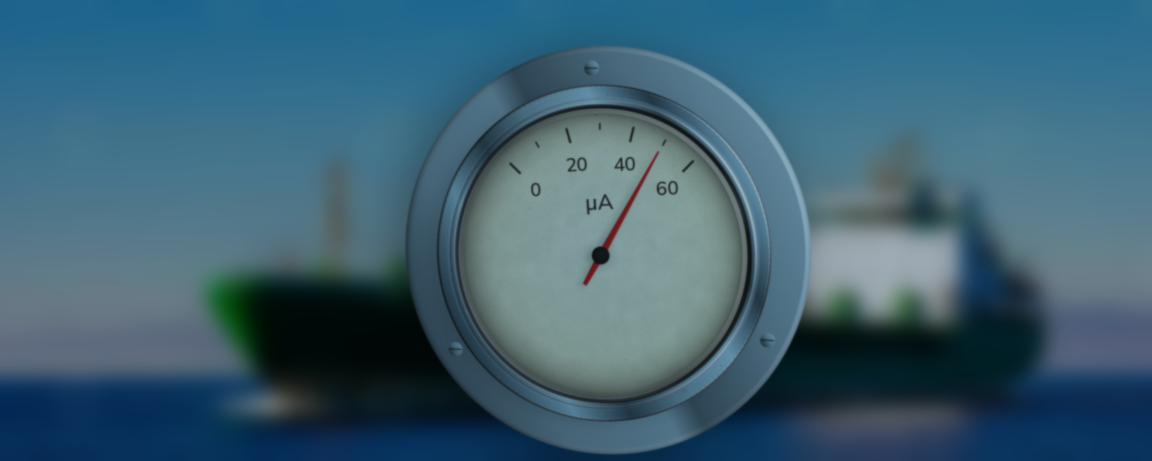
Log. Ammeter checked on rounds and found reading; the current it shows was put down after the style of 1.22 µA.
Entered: 50 µA
